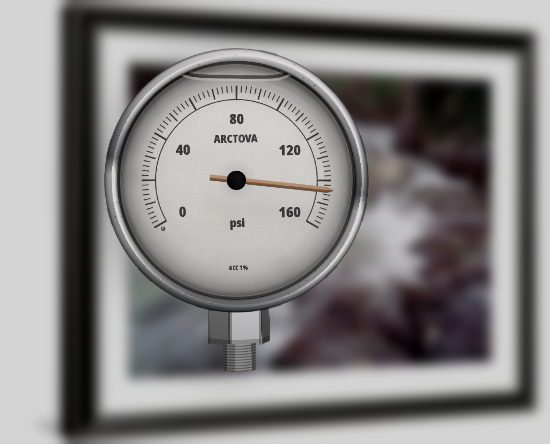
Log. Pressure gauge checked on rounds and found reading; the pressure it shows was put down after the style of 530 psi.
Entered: 144 psi
